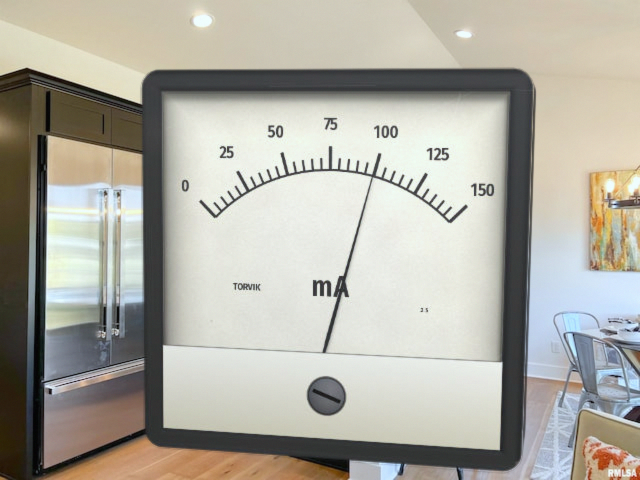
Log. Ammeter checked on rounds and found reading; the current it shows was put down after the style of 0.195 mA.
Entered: 100 mA
